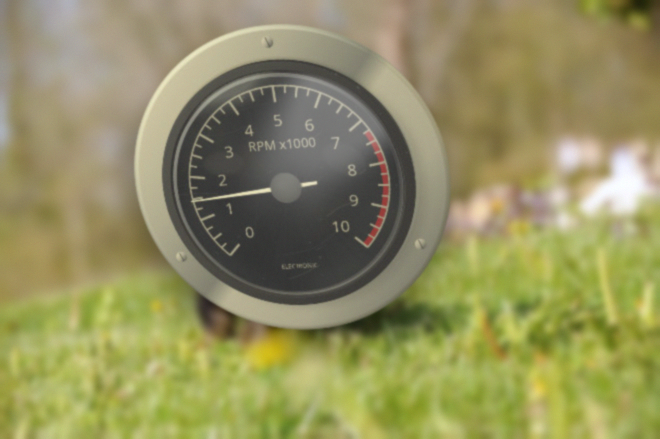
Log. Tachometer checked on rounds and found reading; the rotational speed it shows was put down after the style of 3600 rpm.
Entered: 1500 rpm
